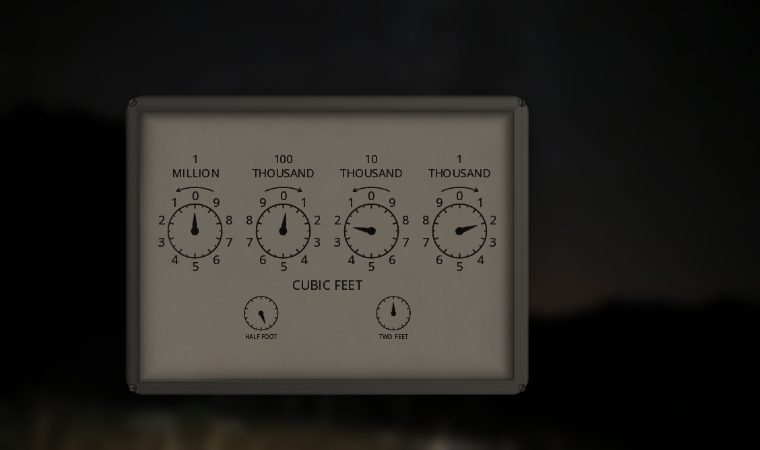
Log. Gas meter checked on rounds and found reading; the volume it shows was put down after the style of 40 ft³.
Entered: 2200 ft³
